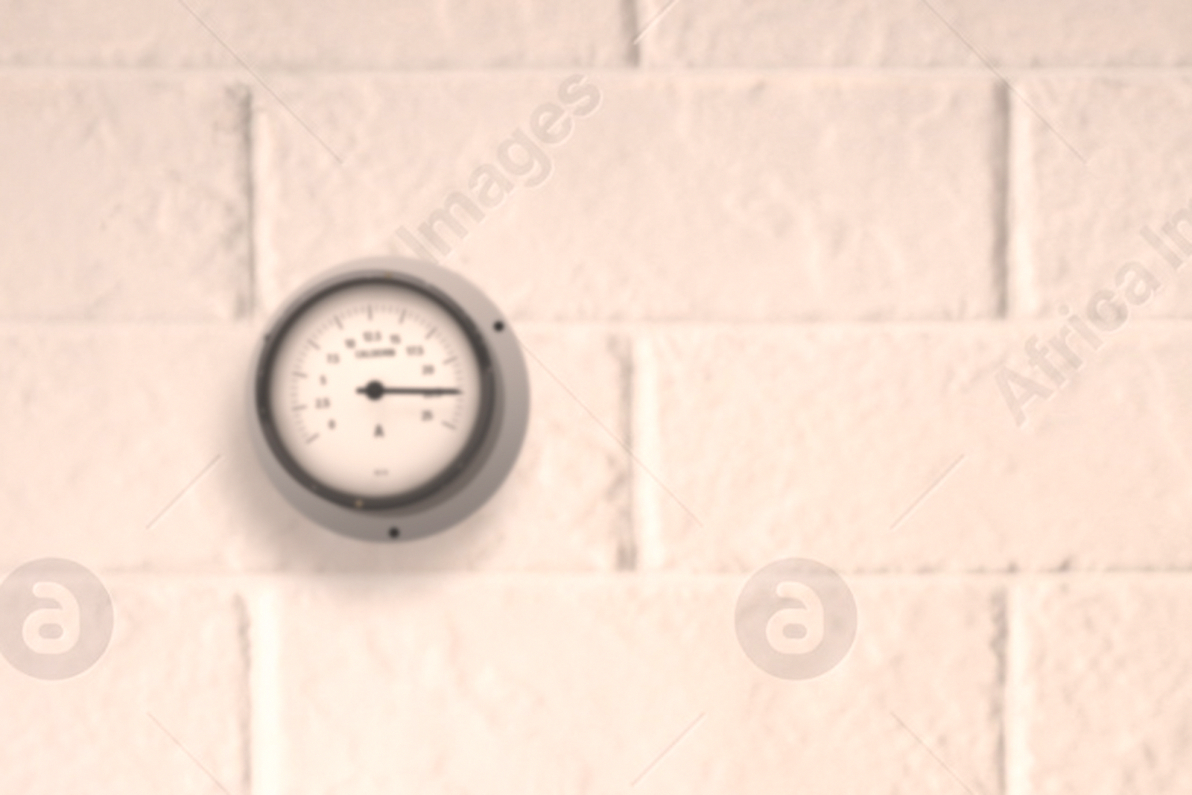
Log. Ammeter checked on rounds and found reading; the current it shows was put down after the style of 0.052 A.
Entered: 22.5 A
